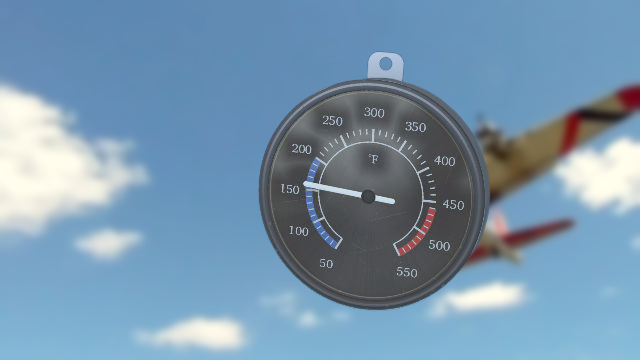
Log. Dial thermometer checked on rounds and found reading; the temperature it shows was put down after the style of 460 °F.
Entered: 160 °F
